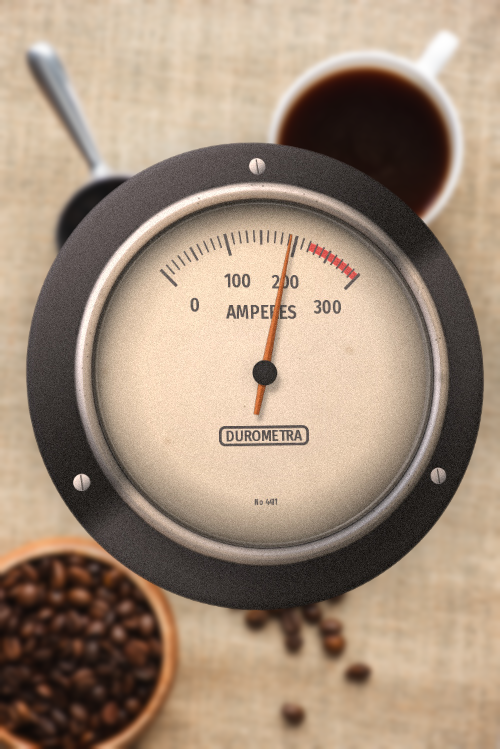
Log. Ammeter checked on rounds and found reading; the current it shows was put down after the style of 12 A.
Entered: 190 A
